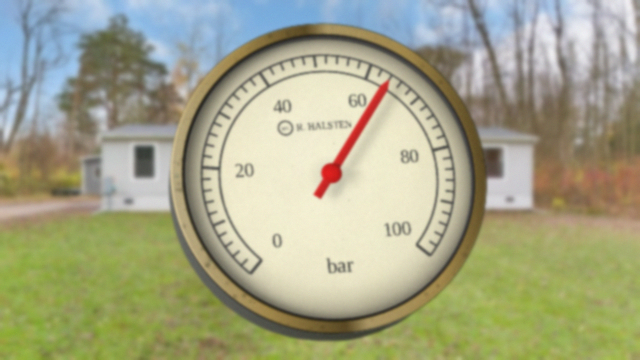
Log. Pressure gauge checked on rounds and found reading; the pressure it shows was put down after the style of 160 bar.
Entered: 64 bar
